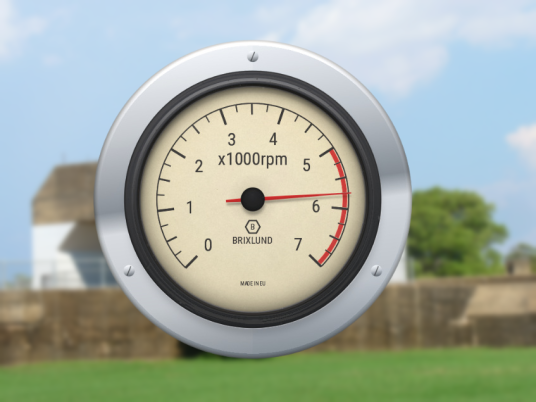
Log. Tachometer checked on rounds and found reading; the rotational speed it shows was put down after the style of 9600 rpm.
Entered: 5750 rpm
